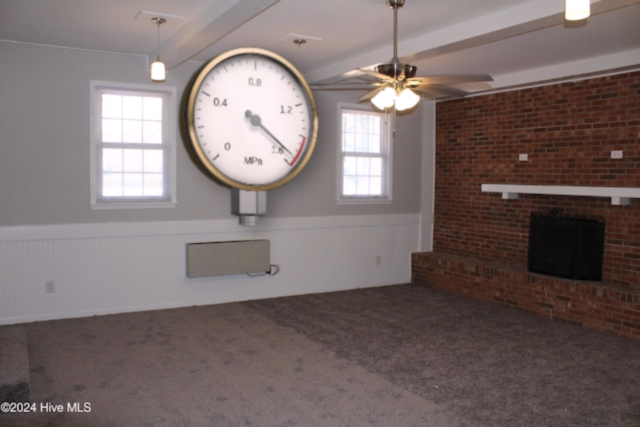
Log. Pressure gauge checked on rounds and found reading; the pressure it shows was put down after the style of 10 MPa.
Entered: 1.55 MPa
